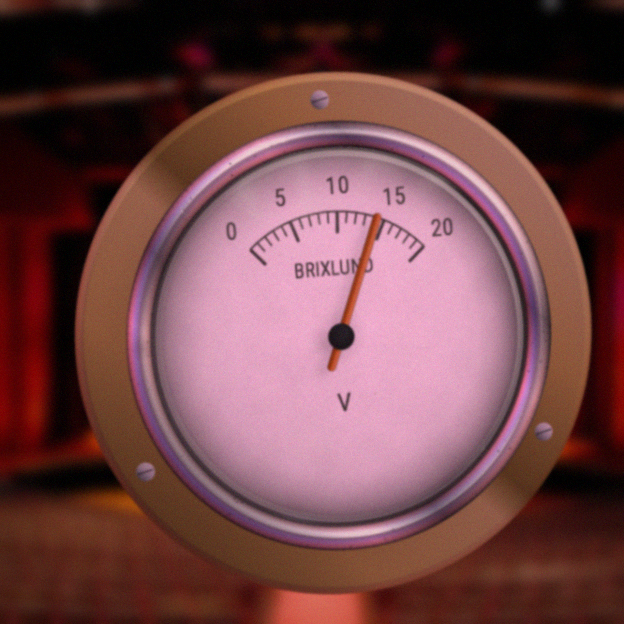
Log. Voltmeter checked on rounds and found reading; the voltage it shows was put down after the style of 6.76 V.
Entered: 14 V
